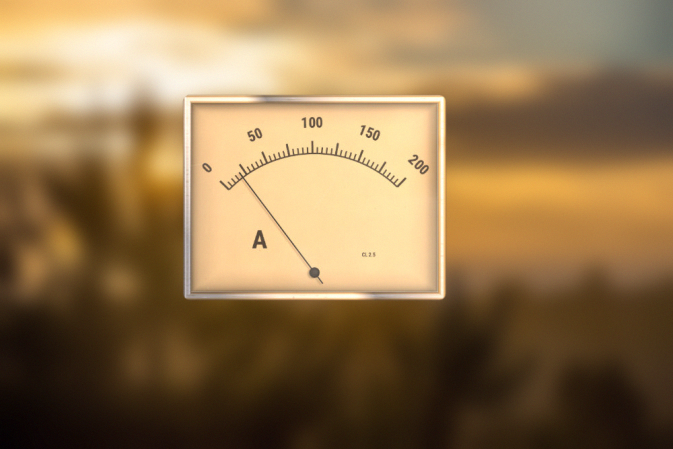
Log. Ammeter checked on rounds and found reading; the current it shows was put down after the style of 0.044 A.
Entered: 20 A
